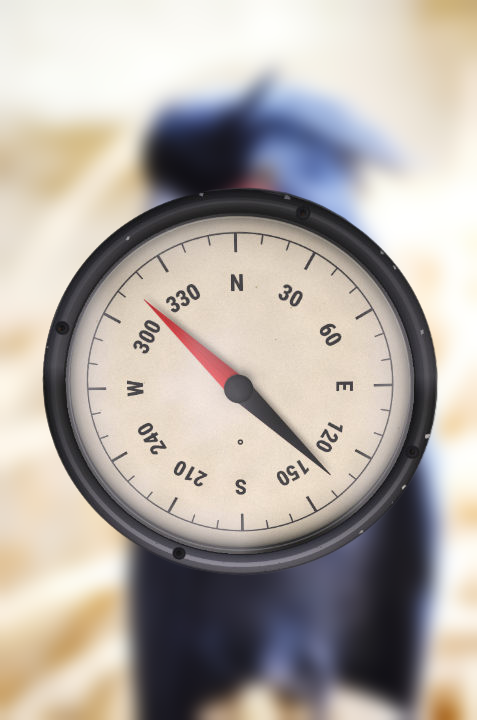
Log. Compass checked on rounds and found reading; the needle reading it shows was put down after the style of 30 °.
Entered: 315 °
